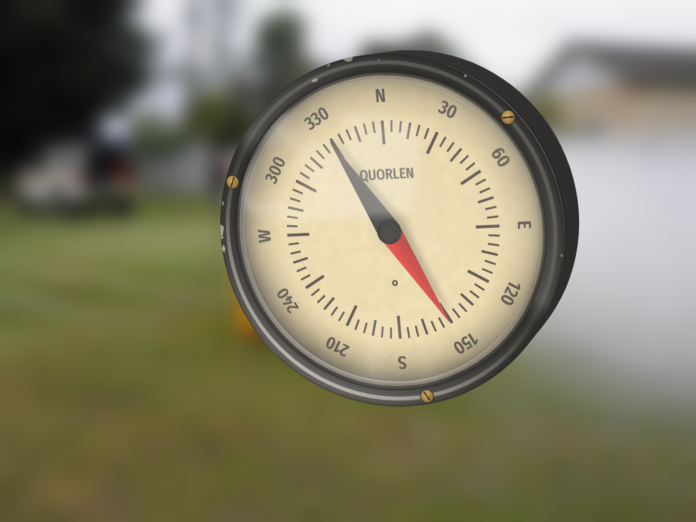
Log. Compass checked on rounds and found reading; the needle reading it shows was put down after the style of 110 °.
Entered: 150 °
